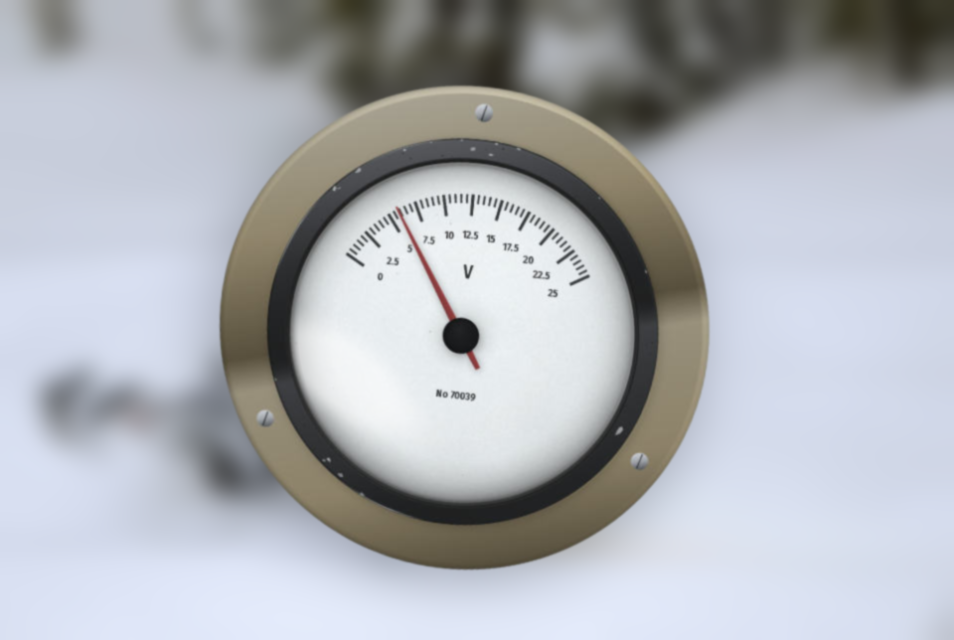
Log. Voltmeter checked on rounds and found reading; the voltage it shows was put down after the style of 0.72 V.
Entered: 6 V
